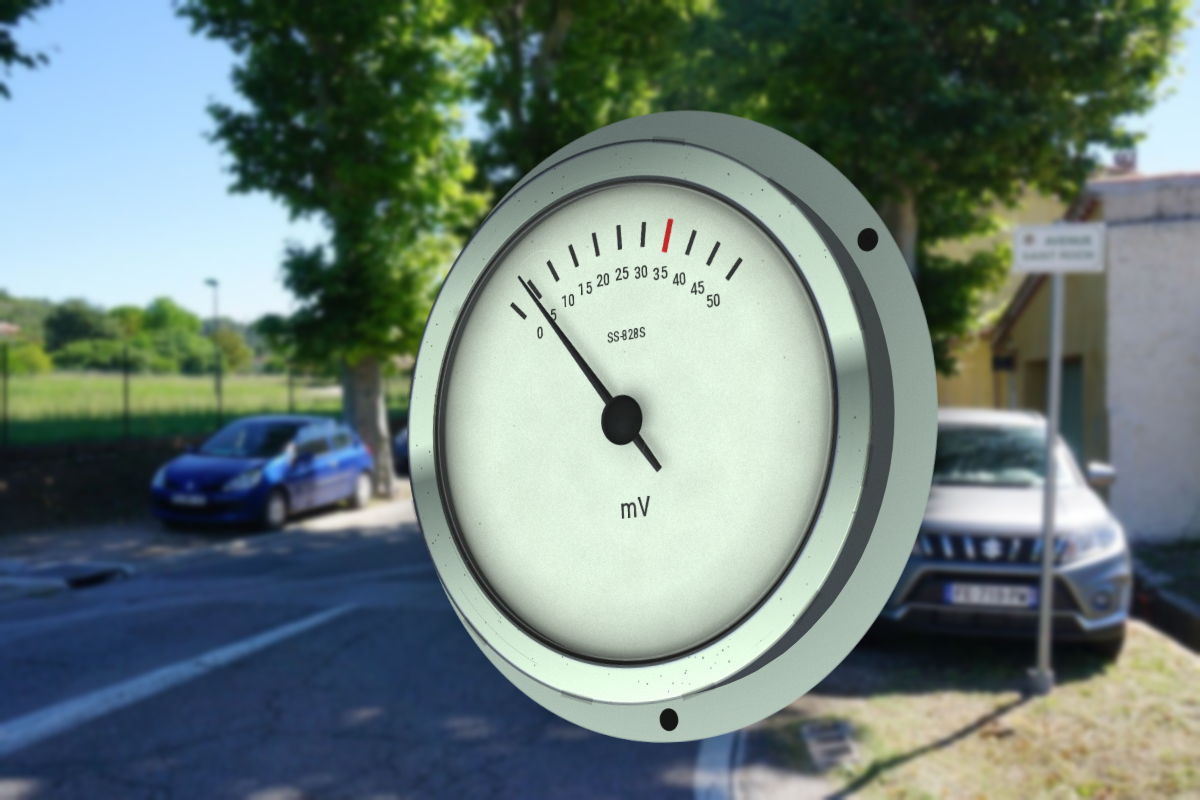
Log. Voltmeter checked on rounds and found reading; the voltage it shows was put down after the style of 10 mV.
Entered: 5 mV
